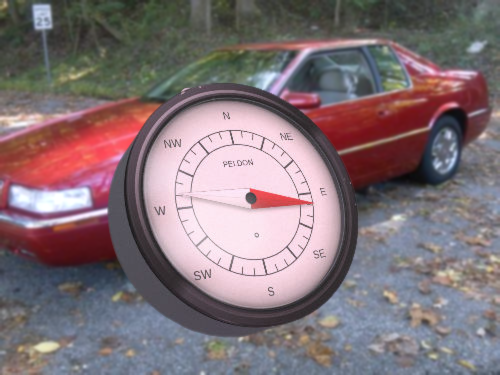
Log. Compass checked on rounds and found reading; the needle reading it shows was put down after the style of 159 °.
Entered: 100 °
